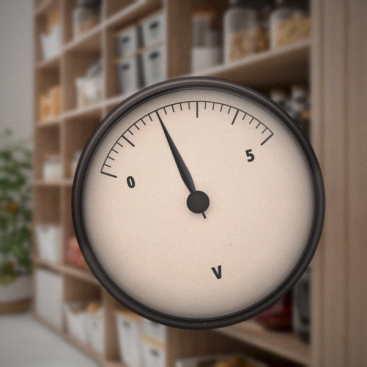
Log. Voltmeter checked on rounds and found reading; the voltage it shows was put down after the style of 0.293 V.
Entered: 2 V
